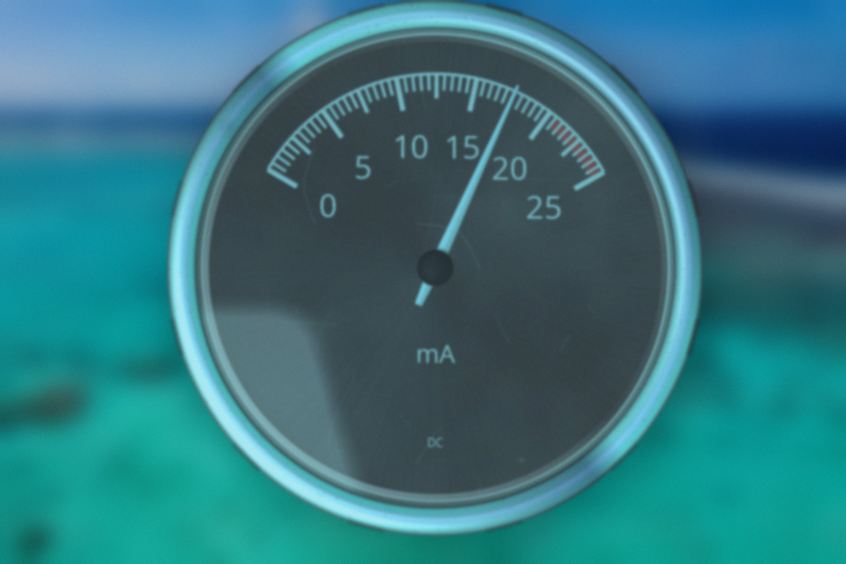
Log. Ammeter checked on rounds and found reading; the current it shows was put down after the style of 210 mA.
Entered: 17.5 mA
